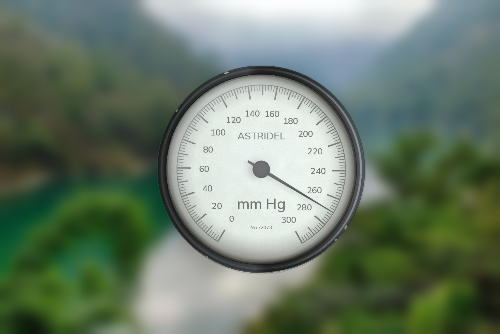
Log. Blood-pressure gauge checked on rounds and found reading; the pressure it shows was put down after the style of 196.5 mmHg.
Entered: 270 mmHg
